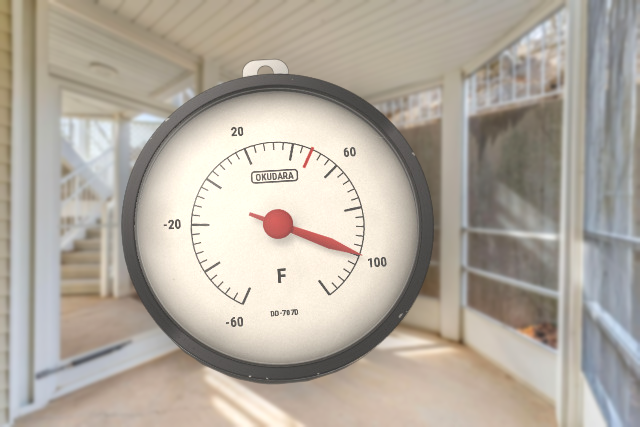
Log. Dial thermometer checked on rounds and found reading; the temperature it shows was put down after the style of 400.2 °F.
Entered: 100 °F
